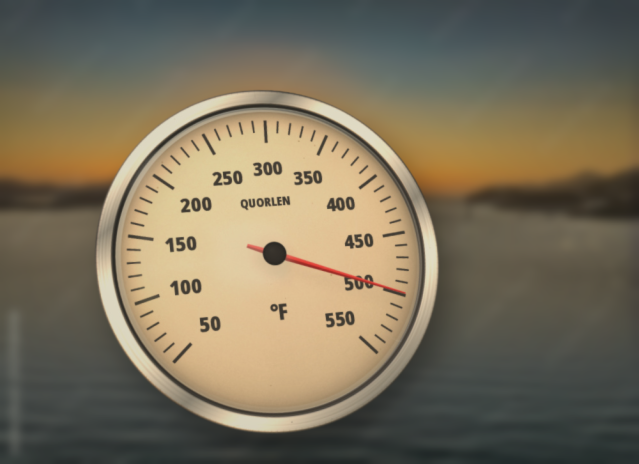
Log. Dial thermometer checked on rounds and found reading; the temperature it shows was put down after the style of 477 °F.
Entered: 500 °F
